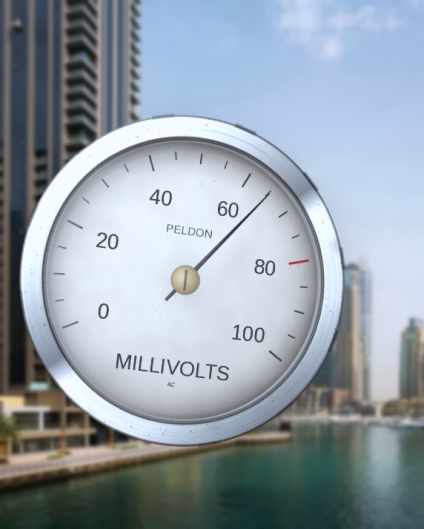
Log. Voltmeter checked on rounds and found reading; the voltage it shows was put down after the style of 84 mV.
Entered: 65 mV
